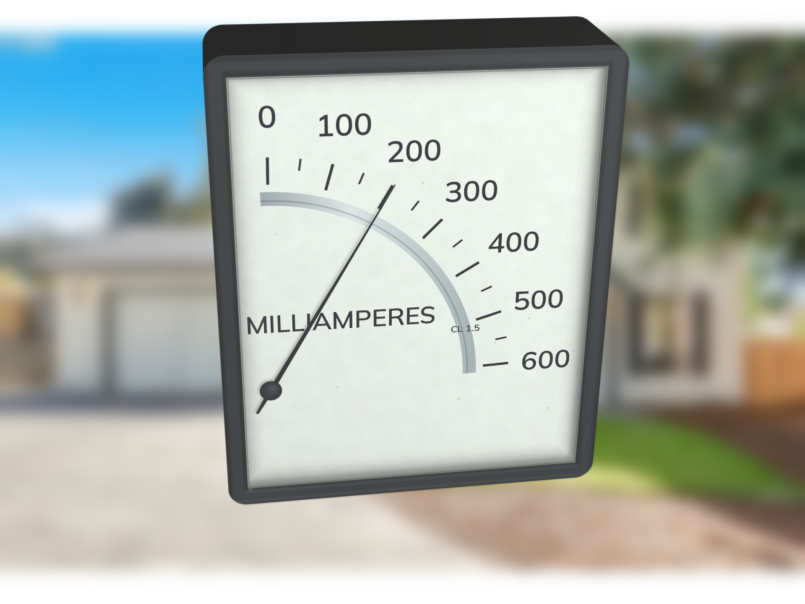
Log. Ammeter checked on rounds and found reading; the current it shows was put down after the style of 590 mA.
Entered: 200 mA
